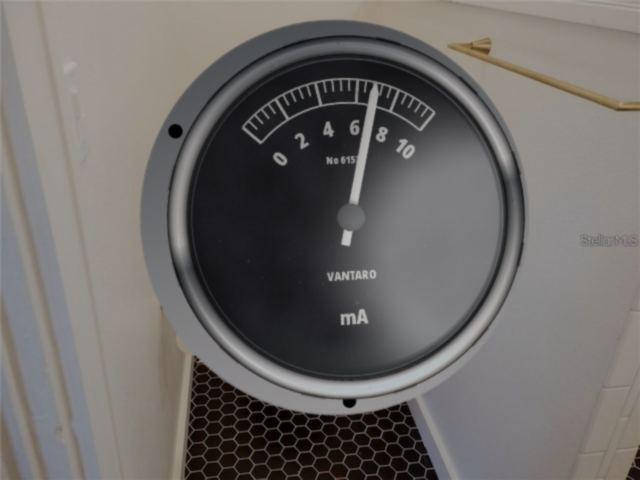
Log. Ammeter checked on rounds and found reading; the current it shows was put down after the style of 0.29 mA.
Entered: 6.8 mA
